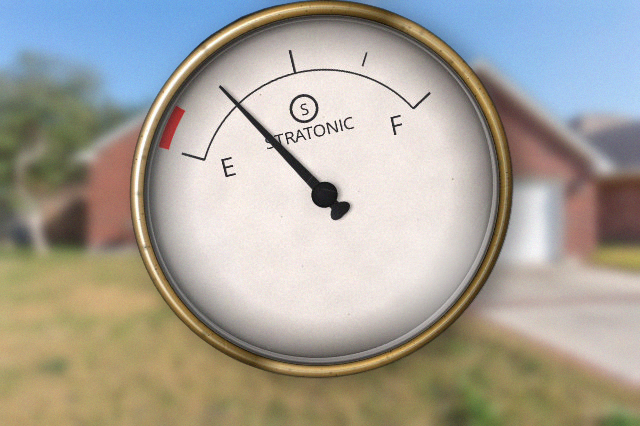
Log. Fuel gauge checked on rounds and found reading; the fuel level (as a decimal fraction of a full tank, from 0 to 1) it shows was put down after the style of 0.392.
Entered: 0.25
